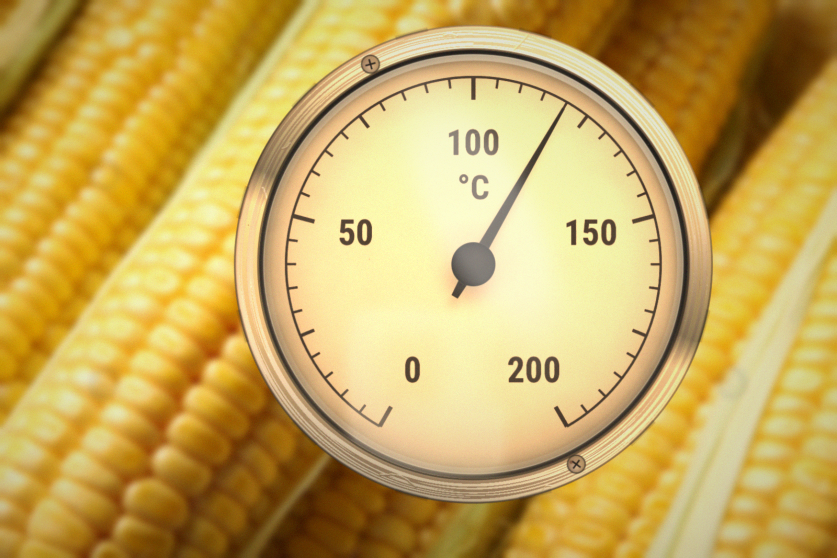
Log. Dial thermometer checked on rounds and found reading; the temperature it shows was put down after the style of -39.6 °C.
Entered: 120 °C
